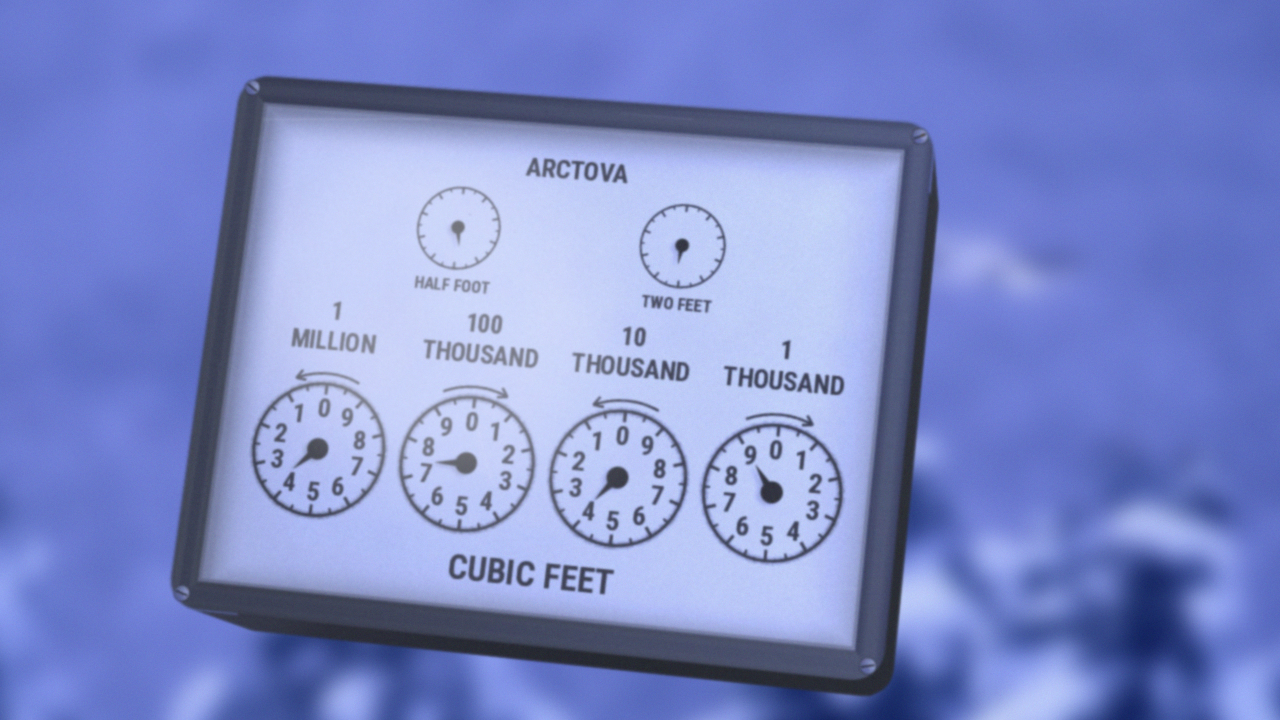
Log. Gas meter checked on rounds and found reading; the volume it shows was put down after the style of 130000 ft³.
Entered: 373900 ft³
